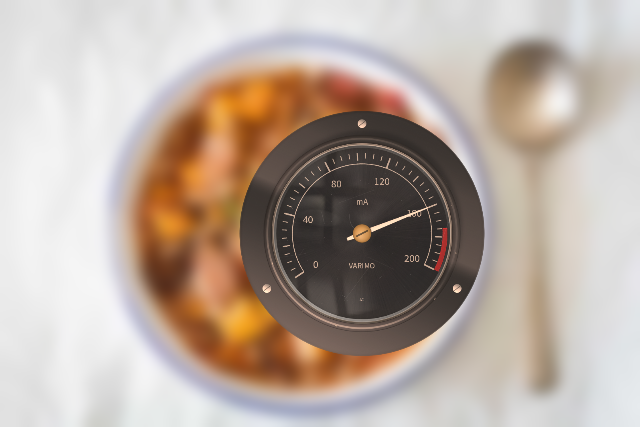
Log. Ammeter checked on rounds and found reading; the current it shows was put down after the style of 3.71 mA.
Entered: 160 mA
